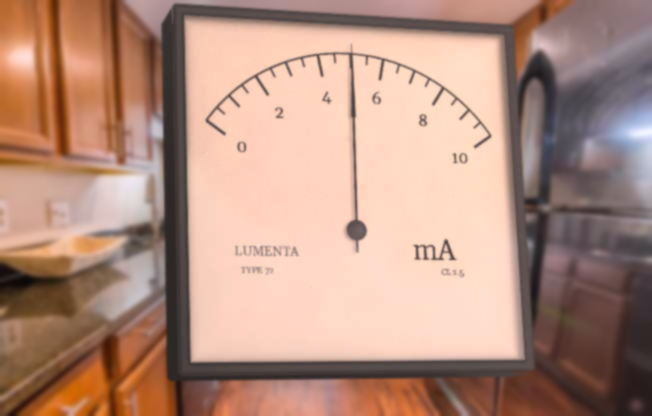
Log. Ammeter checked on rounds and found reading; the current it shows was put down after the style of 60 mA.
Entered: 5 mA
